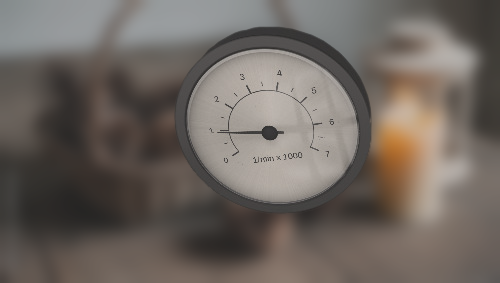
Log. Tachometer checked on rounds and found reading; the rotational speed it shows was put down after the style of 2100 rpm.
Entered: 1000 rpm
